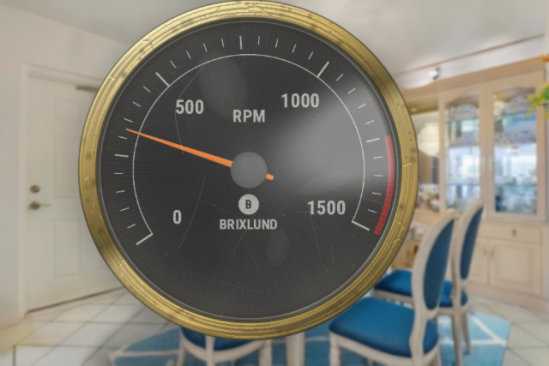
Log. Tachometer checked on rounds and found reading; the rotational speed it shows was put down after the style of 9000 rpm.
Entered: 325 rpm
